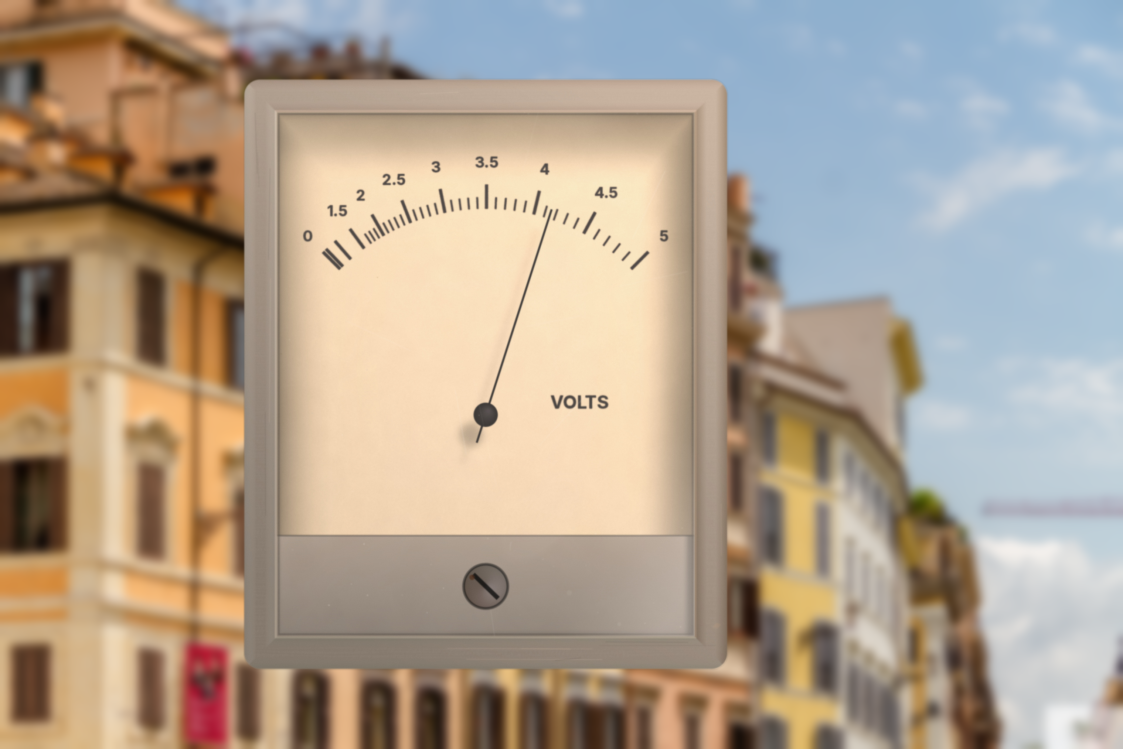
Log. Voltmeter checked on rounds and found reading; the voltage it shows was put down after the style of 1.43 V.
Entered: 4.15 V
